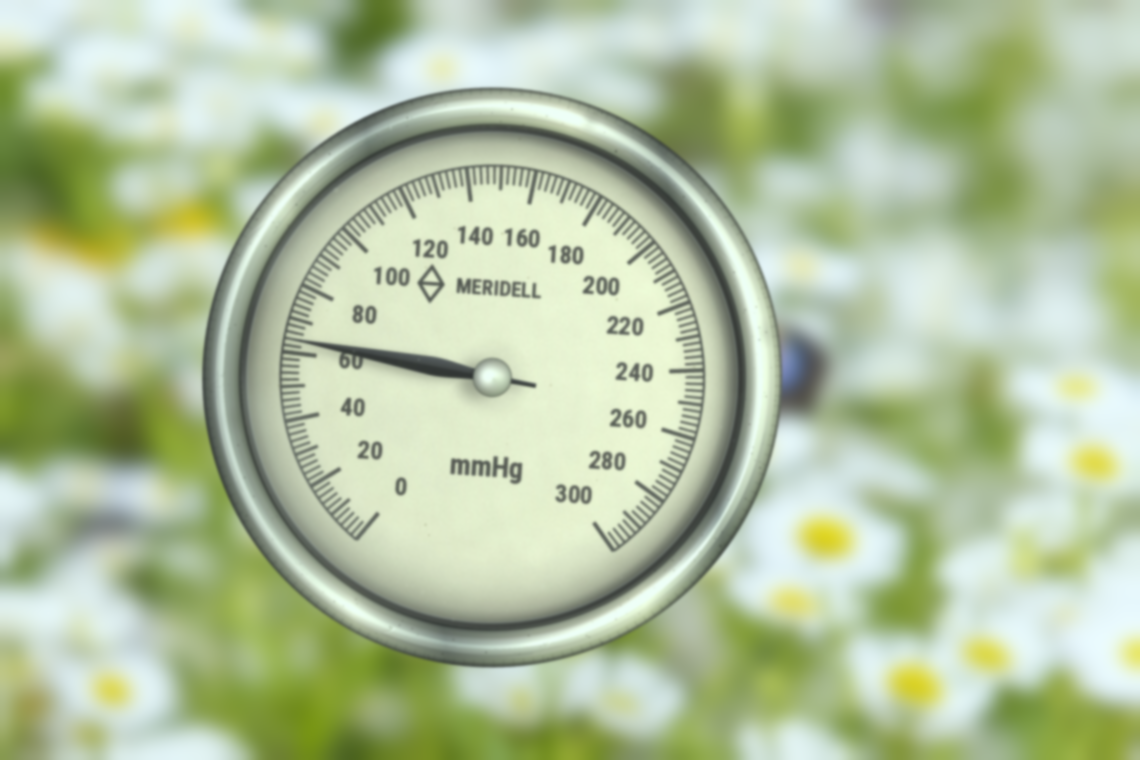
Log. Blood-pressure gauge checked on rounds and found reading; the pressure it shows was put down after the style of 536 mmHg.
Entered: 64 mmHg
